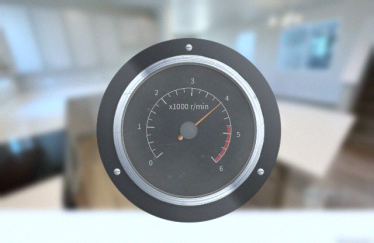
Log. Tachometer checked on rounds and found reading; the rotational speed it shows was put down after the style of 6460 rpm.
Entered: 4000 rpm
